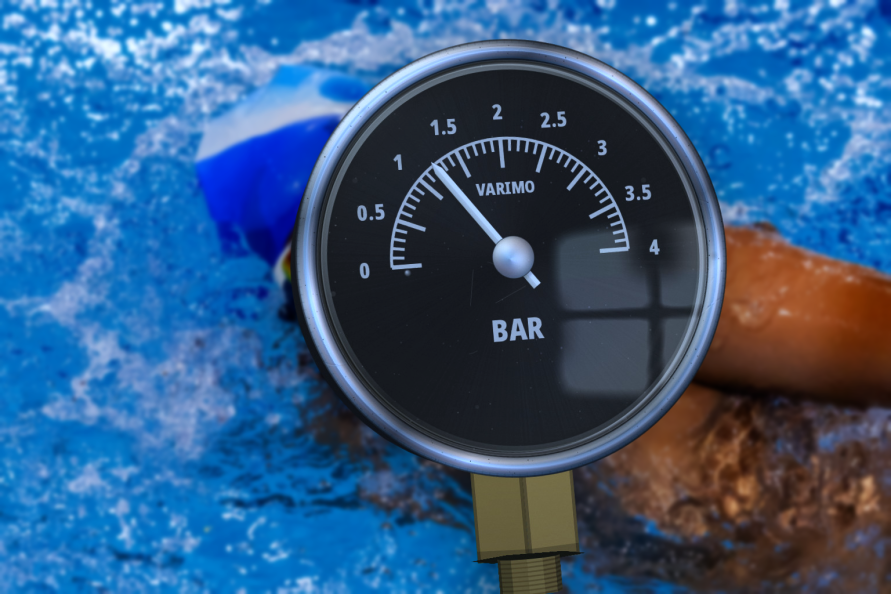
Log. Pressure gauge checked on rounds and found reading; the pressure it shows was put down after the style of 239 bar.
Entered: 1.2 bar
